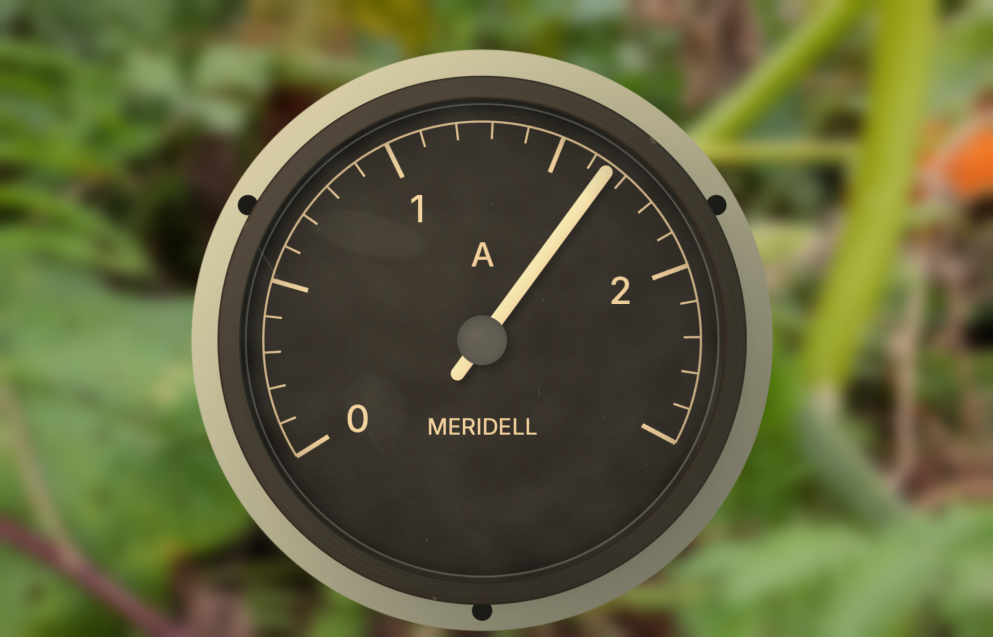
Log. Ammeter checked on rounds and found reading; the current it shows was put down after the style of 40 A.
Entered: 1.65 A
